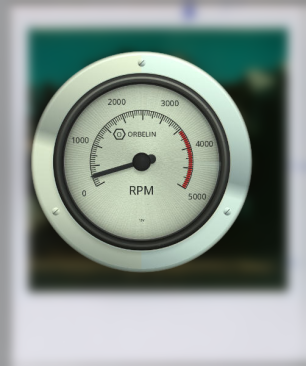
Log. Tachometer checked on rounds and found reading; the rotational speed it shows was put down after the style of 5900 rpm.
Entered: 250 rpm
